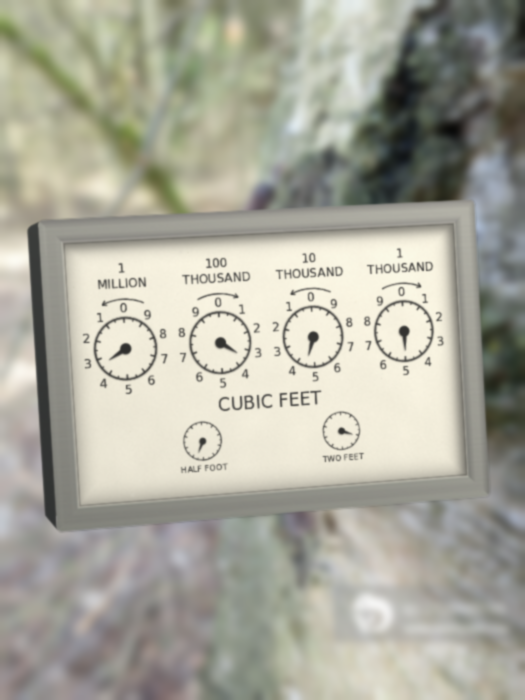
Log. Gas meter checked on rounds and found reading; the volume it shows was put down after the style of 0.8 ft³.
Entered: 334500 ft³
